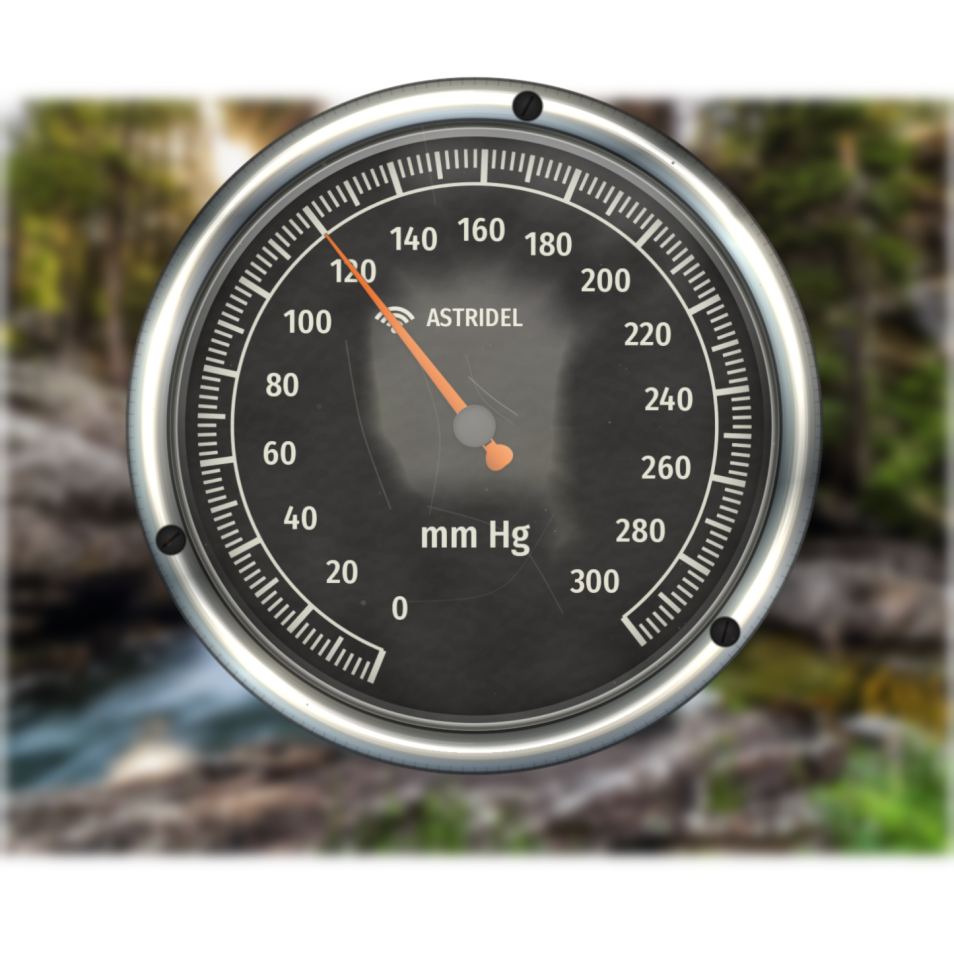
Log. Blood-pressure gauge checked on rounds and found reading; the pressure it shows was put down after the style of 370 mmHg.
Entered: 120 mmHg
